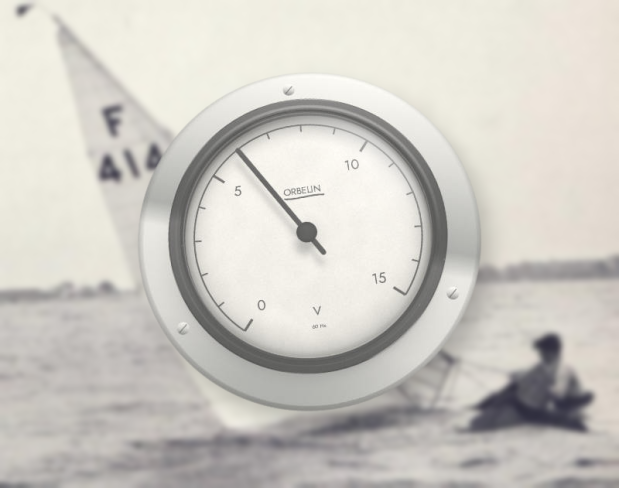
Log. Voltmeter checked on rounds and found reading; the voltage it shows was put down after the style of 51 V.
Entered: 6 V
